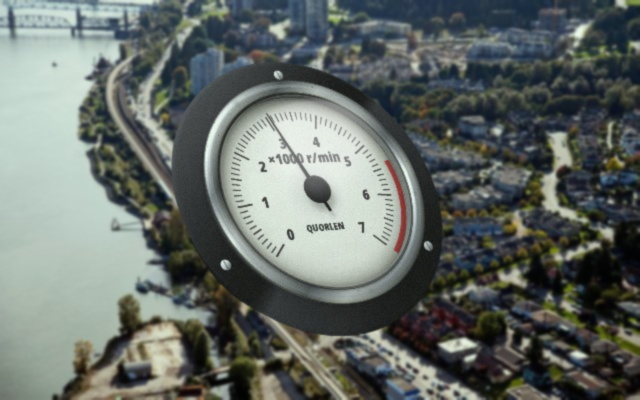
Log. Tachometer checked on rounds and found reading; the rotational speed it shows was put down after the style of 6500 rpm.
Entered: 3000 rpm
